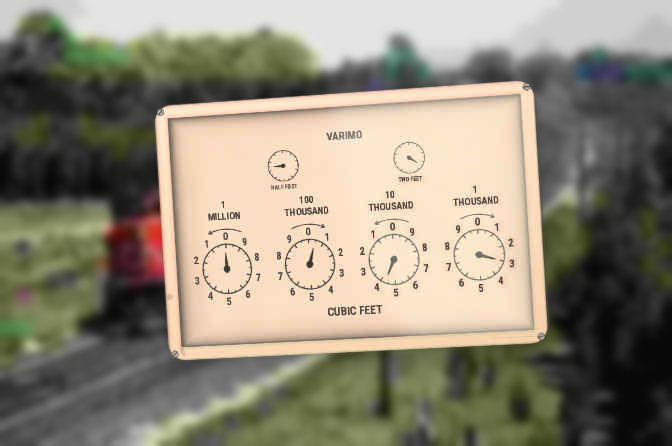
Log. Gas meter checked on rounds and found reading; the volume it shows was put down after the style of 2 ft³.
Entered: 4300 ft³
